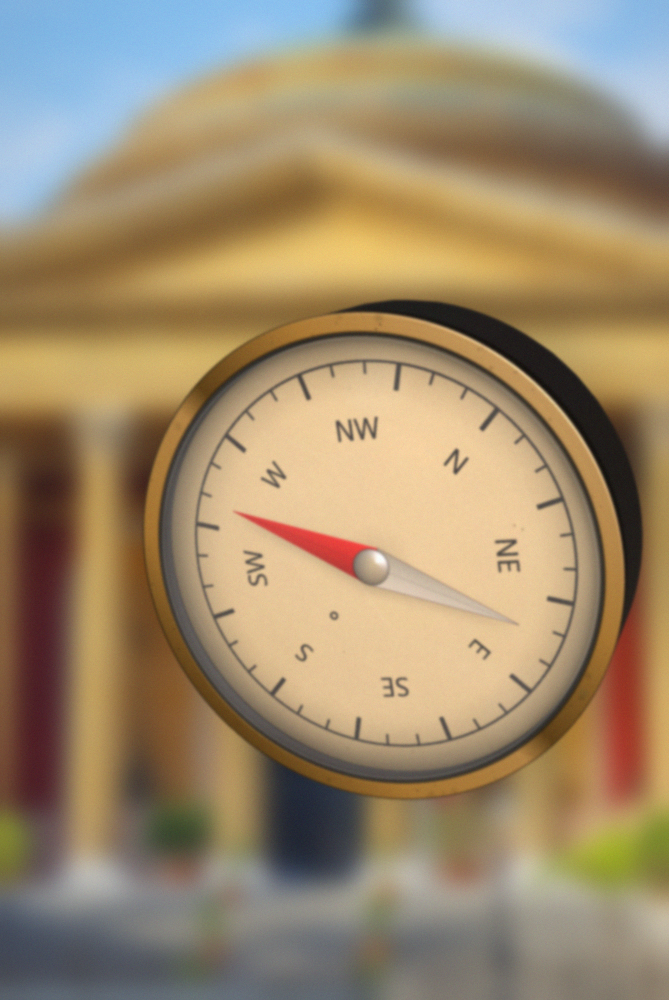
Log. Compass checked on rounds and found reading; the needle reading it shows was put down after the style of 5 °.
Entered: 250 °
